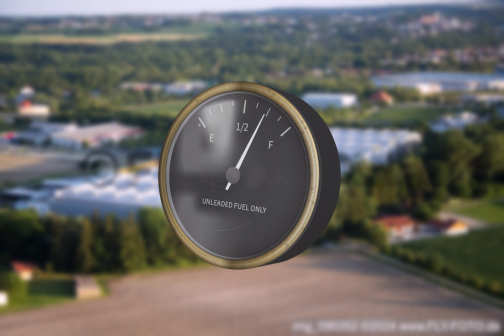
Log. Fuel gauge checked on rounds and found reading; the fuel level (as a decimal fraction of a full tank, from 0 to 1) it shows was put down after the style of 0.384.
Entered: 0.75
